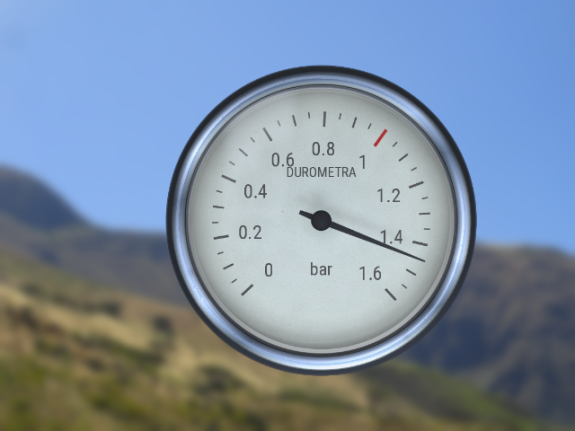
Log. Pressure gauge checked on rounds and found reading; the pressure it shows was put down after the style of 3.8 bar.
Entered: 1.45 bar
